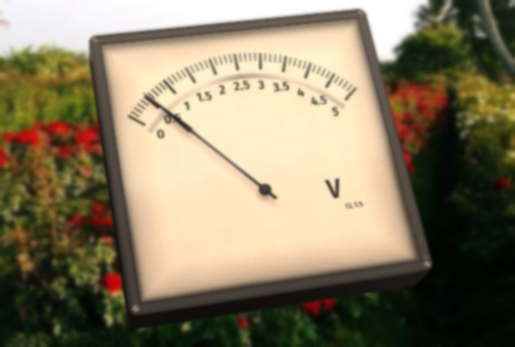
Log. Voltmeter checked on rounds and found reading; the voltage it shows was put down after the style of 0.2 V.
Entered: 0.5 V
